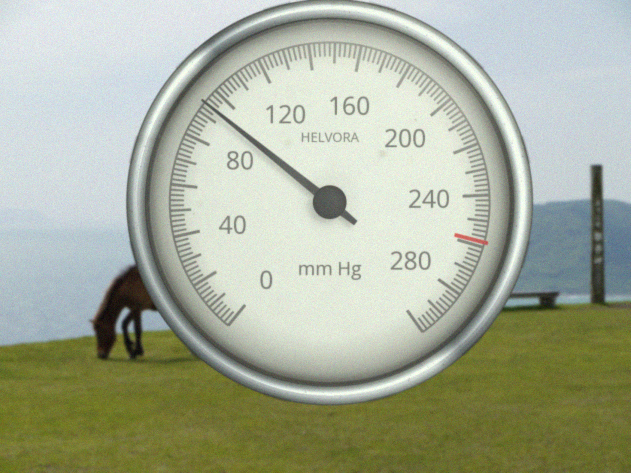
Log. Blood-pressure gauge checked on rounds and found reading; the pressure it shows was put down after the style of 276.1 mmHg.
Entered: 94 mmHg
